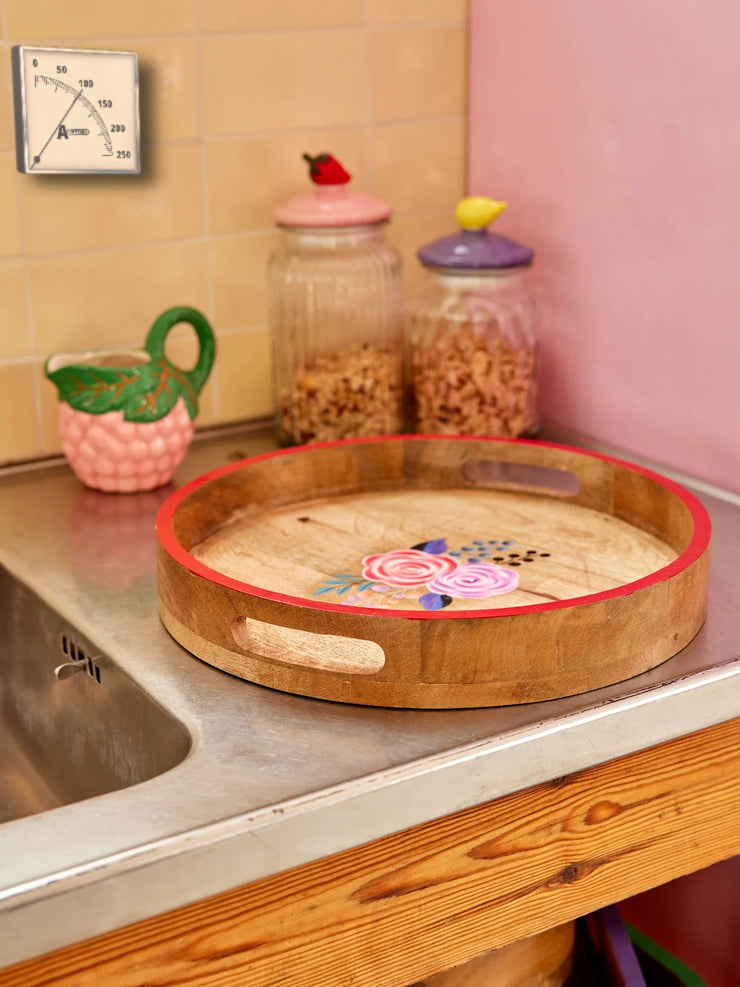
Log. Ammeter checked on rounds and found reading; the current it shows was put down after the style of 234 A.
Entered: 100 A
